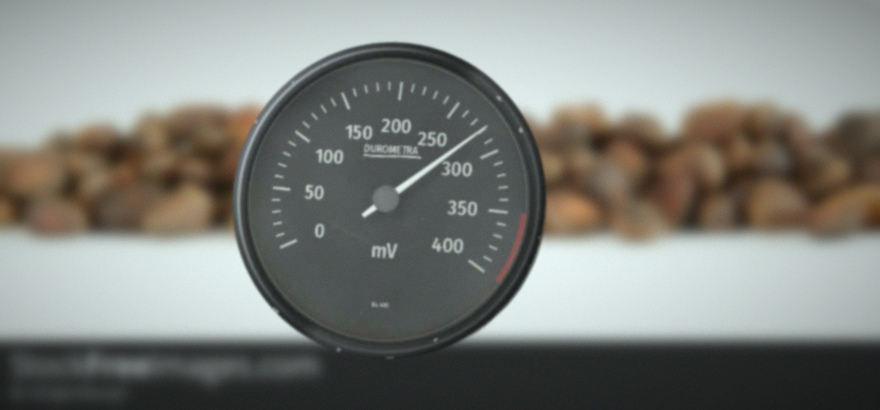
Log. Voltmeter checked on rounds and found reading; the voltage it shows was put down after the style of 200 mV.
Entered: 280 mV
